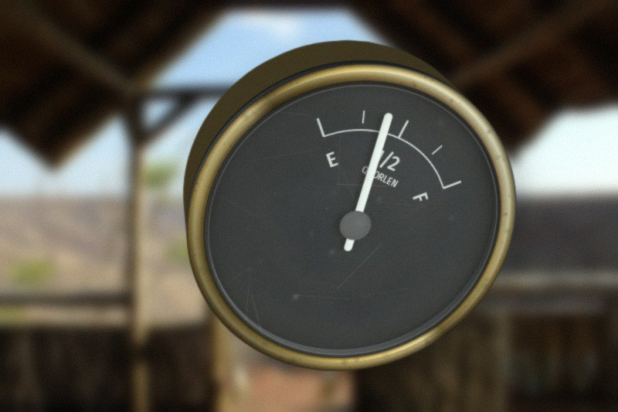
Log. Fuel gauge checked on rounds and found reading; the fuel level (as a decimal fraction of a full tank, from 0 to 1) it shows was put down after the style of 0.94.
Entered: 0.375
